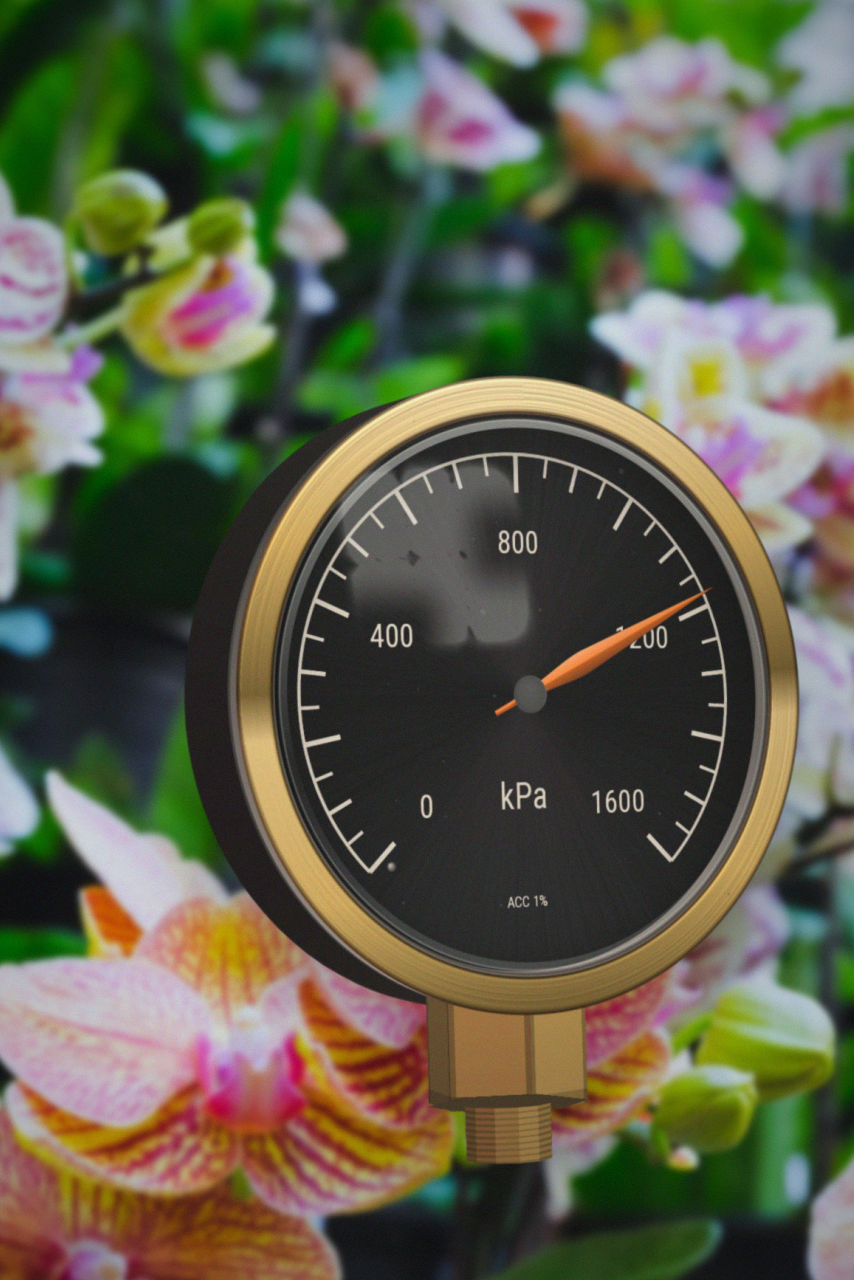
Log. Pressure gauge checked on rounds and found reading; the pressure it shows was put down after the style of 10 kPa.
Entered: 1175 kPa
